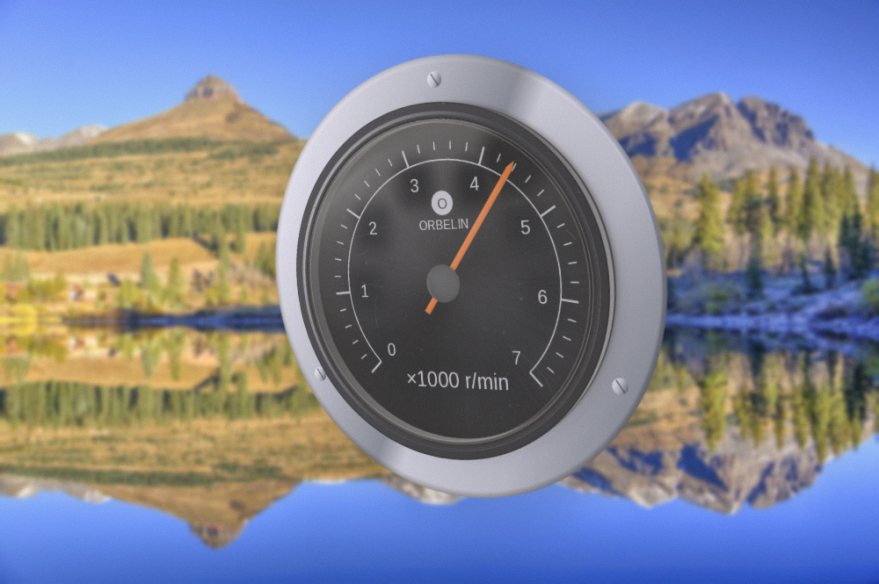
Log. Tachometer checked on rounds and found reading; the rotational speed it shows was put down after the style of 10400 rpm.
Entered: 4400 rpm
